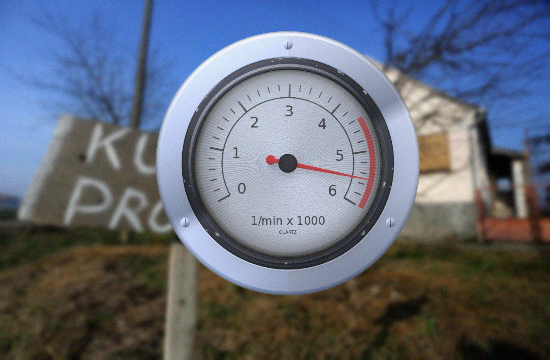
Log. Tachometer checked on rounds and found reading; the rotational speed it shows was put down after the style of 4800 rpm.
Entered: 5500 rpm
